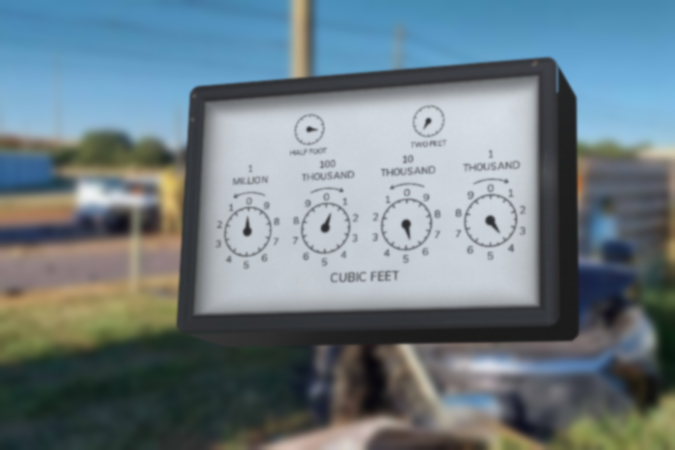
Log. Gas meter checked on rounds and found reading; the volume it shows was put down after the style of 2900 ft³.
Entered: 5400 ft³
